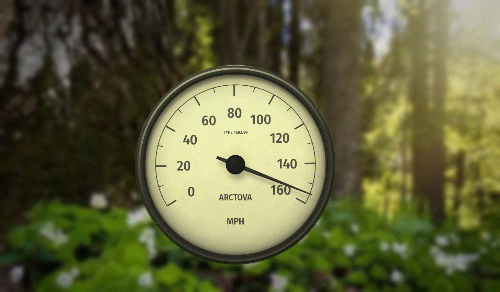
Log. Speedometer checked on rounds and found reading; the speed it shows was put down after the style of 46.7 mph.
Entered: 155 mph
